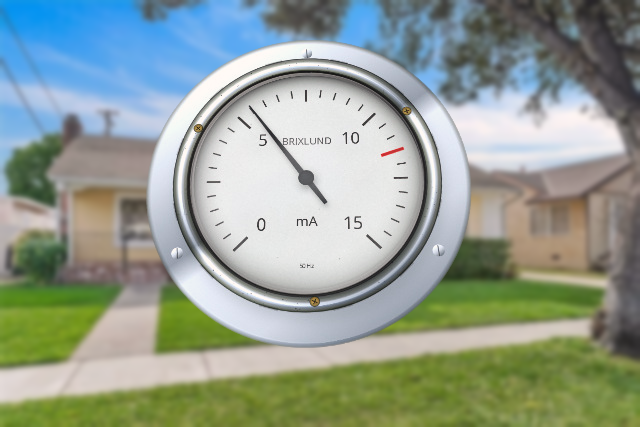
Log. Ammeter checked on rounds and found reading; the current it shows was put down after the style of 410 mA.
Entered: 5.5 mA
